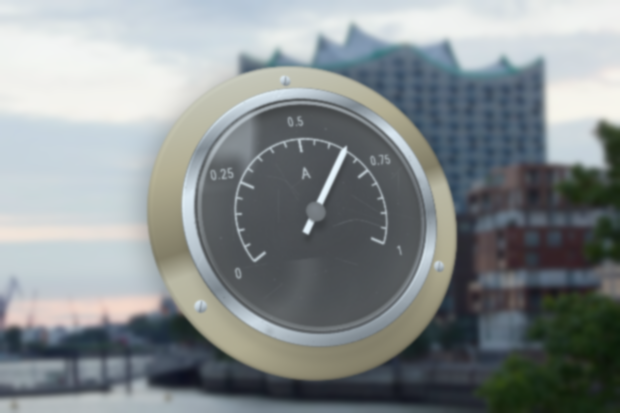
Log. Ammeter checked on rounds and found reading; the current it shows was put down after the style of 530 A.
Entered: 0.65 A
